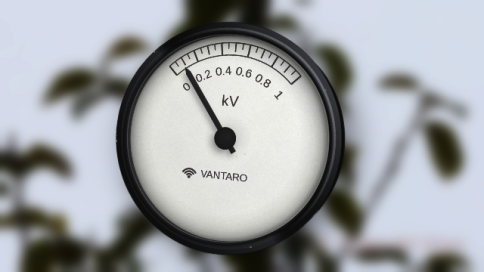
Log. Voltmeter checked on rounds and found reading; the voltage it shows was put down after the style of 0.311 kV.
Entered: 0.1 kV
